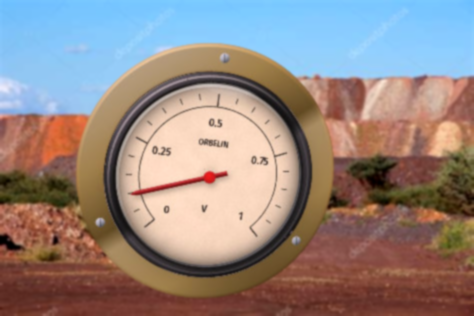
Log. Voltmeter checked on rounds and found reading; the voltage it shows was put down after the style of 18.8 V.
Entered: 0.1 V
